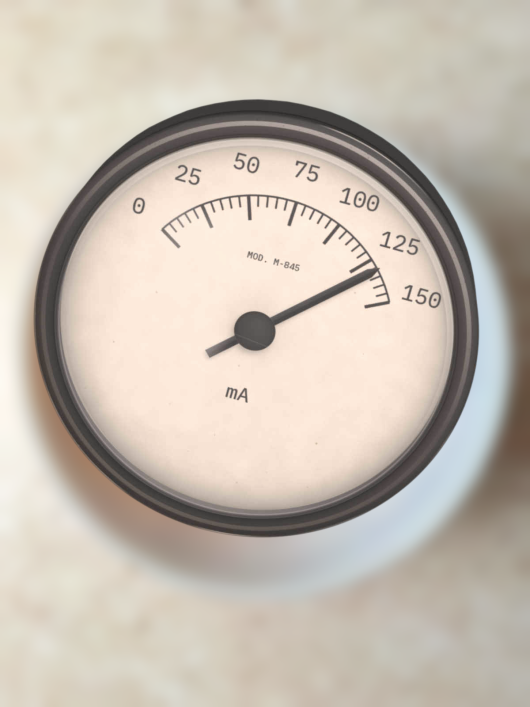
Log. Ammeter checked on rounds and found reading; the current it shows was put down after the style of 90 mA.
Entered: 130 mA
